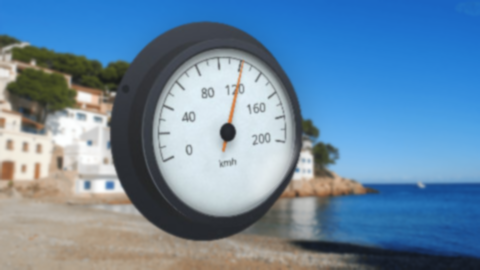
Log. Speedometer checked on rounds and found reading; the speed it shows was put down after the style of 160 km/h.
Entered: 120 km/h
